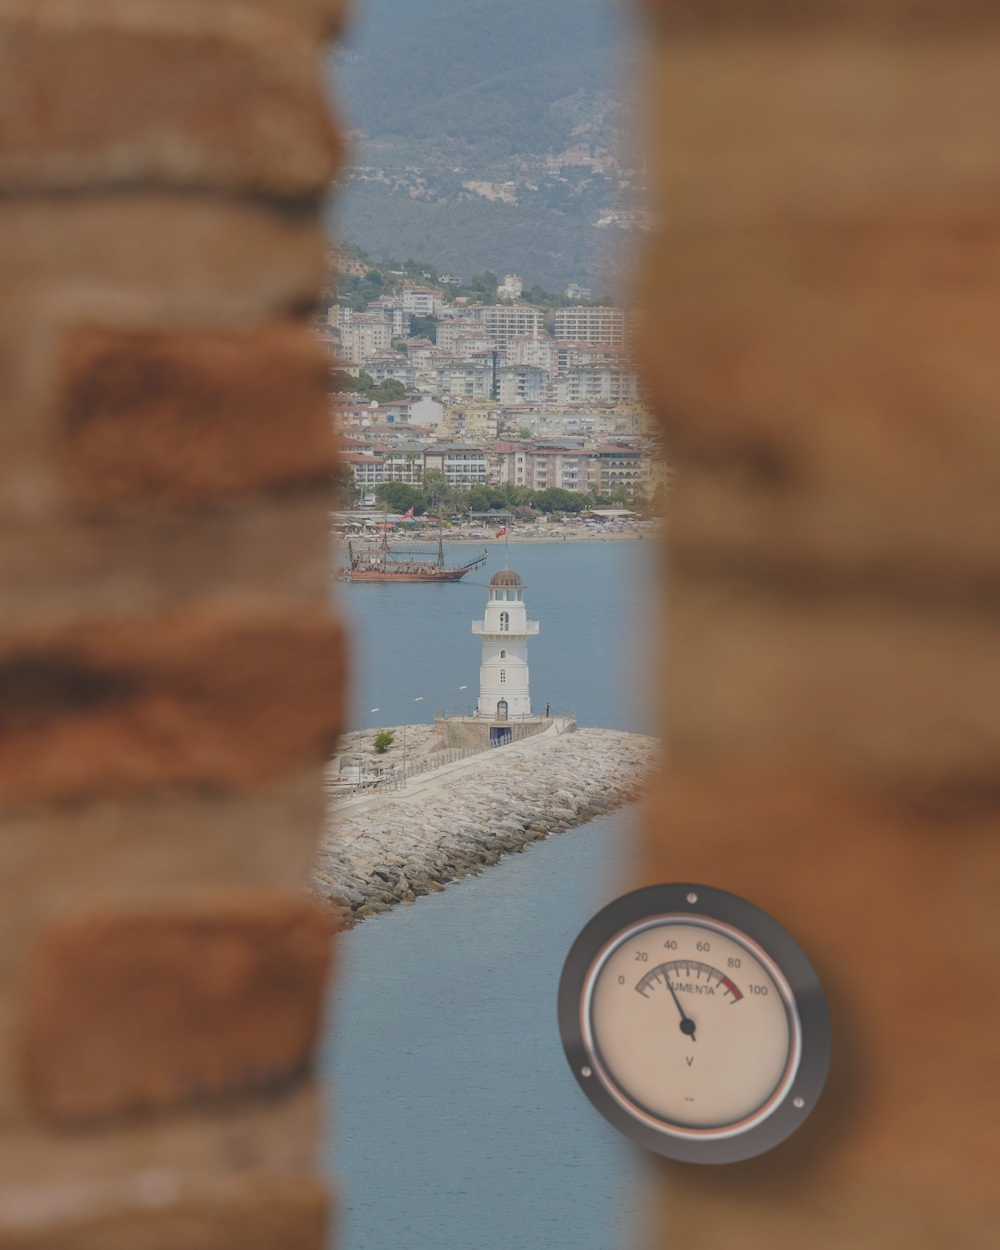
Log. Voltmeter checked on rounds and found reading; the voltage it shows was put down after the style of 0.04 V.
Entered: 30 V
